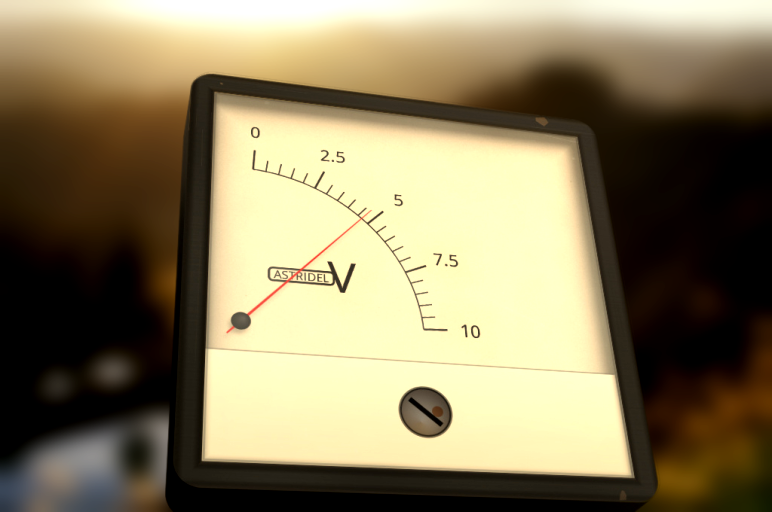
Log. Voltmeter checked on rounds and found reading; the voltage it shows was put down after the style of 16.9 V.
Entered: 4.75 V
